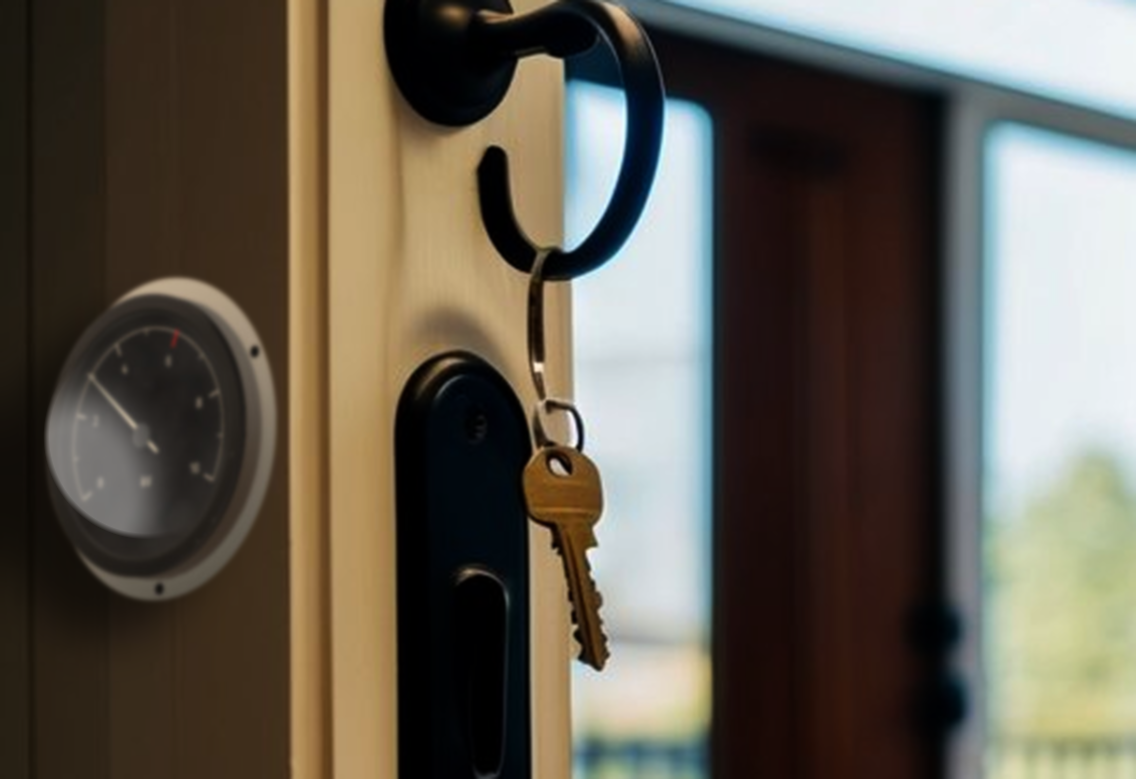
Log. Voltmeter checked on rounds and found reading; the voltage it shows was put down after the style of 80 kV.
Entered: 3 kV
